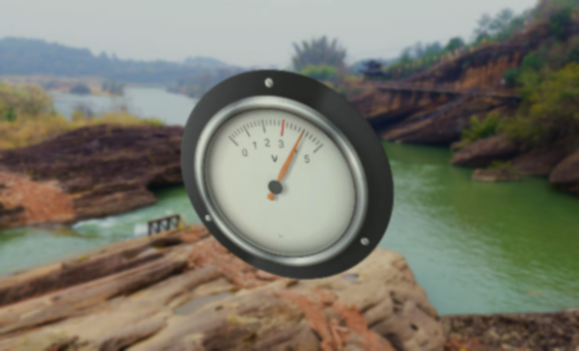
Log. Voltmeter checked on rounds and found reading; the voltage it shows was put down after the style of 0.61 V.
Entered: 4 V
